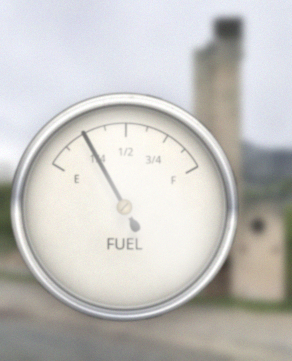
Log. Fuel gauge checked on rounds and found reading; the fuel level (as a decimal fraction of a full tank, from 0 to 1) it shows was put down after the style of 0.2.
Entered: 0.25
